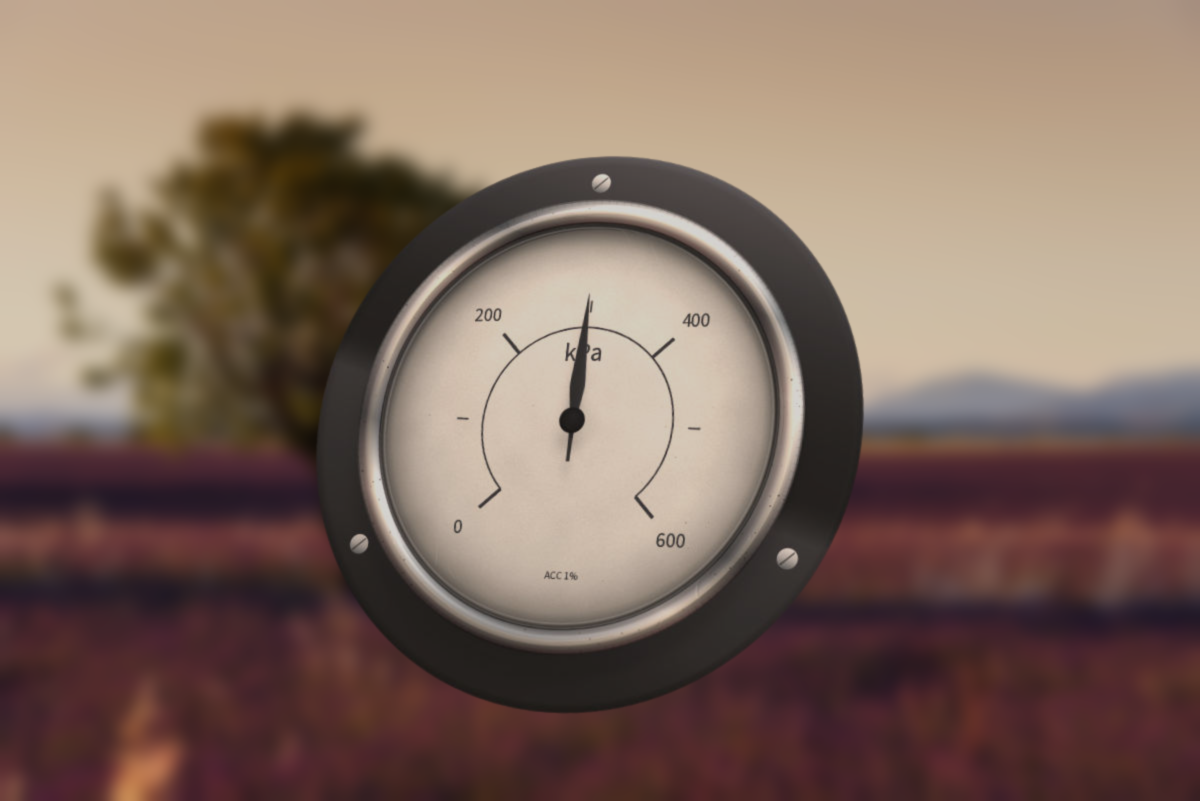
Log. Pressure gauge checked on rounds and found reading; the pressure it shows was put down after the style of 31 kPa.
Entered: 300 kPa
